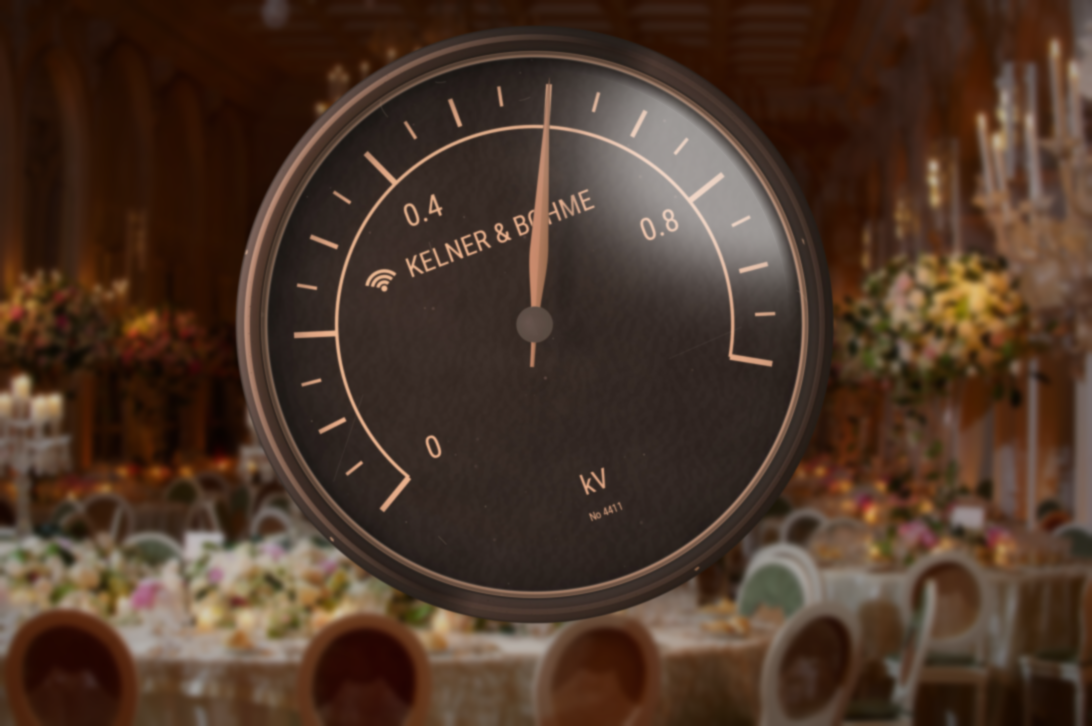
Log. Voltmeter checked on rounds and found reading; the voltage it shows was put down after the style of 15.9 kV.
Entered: 0.6 kV
